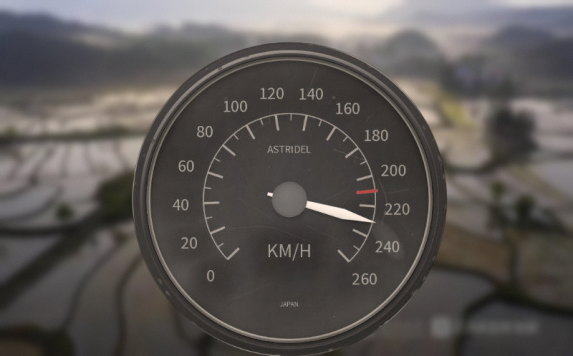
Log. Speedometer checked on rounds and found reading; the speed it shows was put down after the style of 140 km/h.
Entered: 230 km/h
